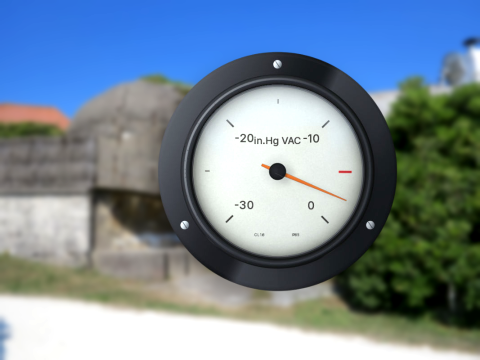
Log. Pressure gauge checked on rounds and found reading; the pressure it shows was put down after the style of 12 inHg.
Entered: -2.5 inHg
